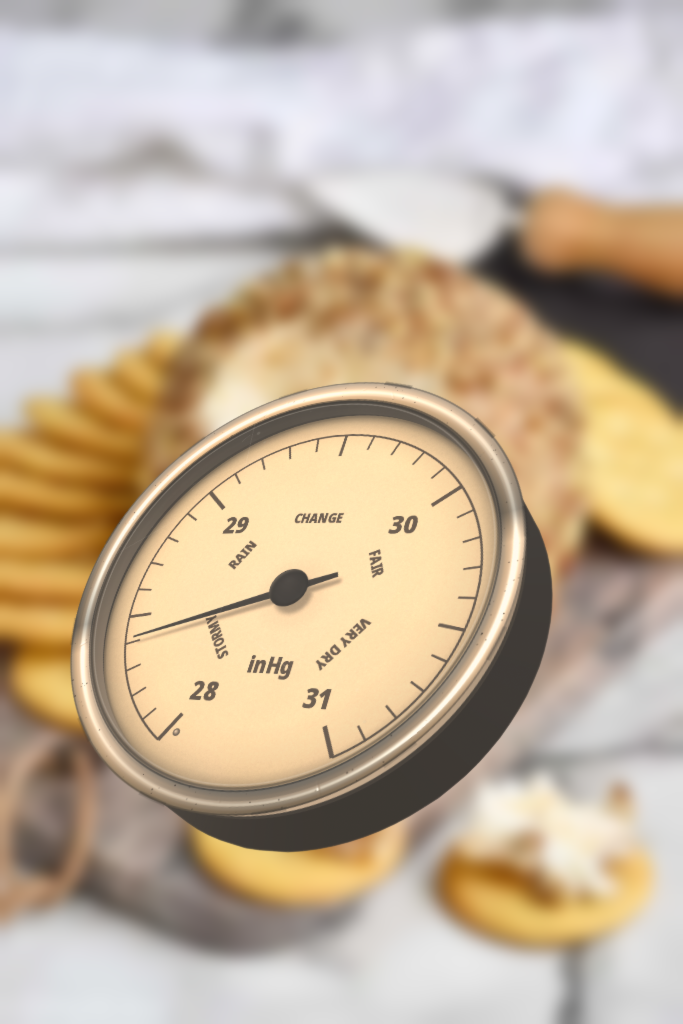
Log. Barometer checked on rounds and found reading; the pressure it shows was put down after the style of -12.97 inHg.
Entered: 28.4 inHg
